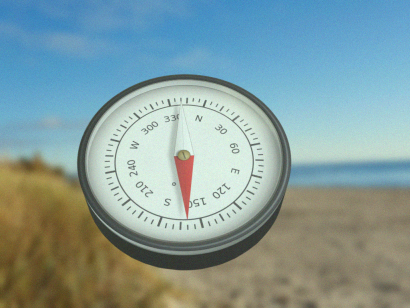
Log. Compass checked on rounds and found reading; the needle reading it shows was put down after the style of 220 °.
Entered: 160 °
